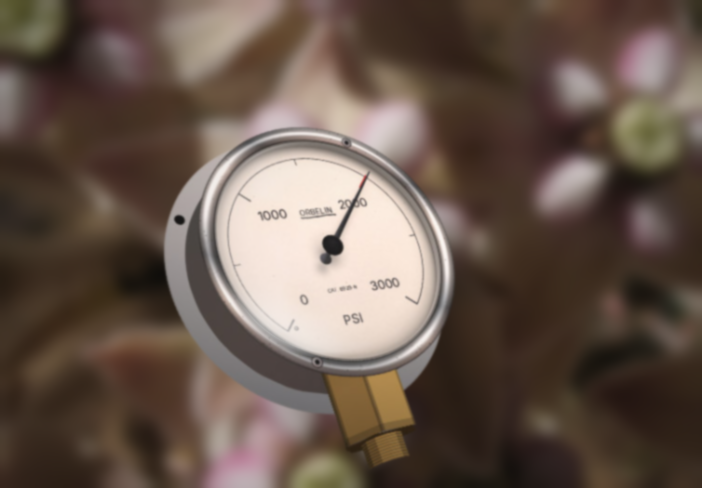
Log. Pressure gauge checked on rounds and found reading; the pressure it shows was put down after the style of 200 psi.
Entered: 2000 psi
